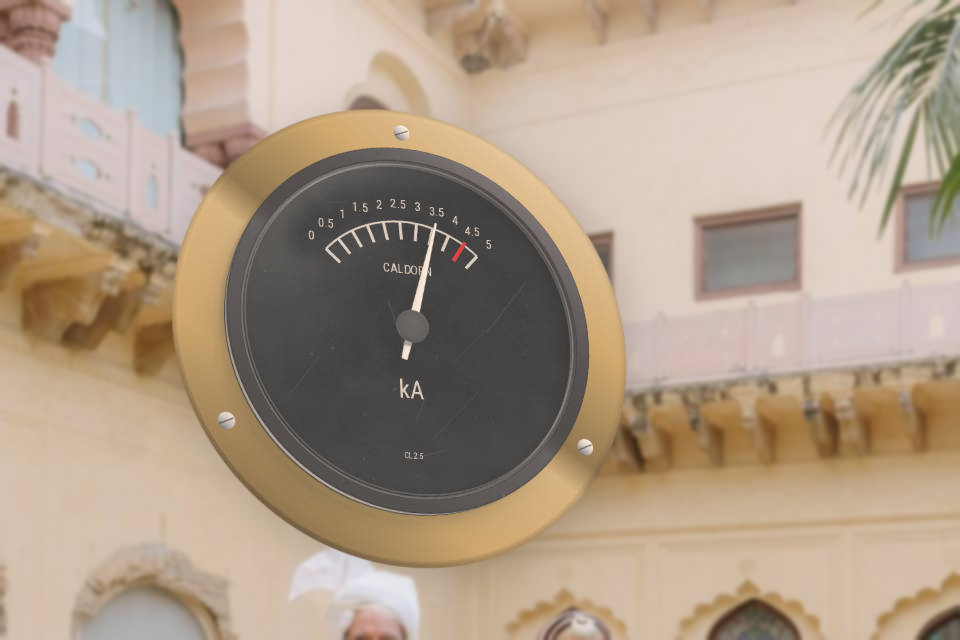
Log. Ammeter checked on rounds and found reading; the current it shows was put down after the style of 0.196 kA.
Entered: 3.5 kA
